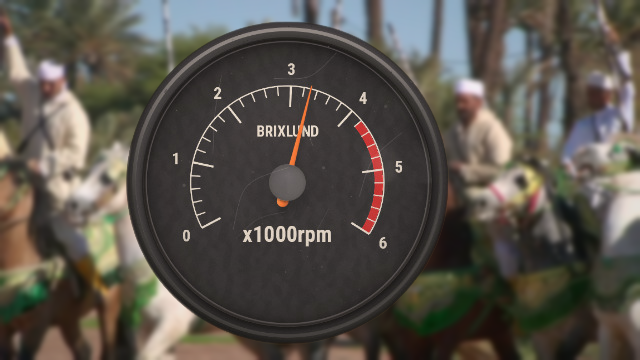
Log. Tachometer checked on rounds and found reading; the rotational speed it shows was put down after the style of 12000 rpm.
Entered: 3300 rpm
